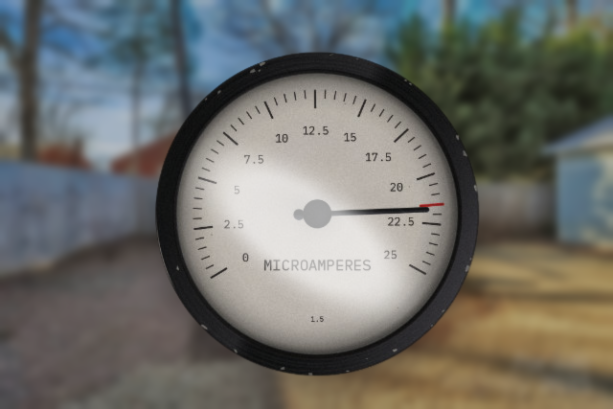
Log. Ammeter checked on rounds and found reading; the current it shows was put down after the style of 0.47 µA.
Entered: 21.75 µA
